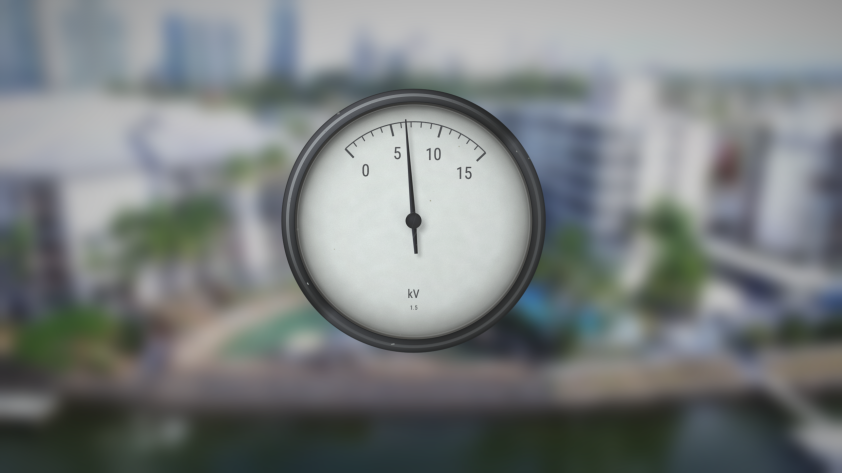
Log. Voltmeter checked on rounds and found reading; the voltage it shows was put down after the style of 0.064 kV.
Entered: 6.5 kV
